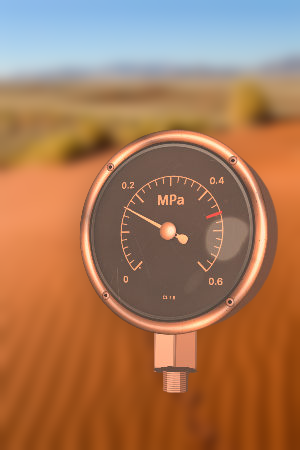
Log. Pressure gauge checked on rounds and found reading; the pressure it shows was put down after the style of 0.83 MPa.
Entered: 0.16 MPa
